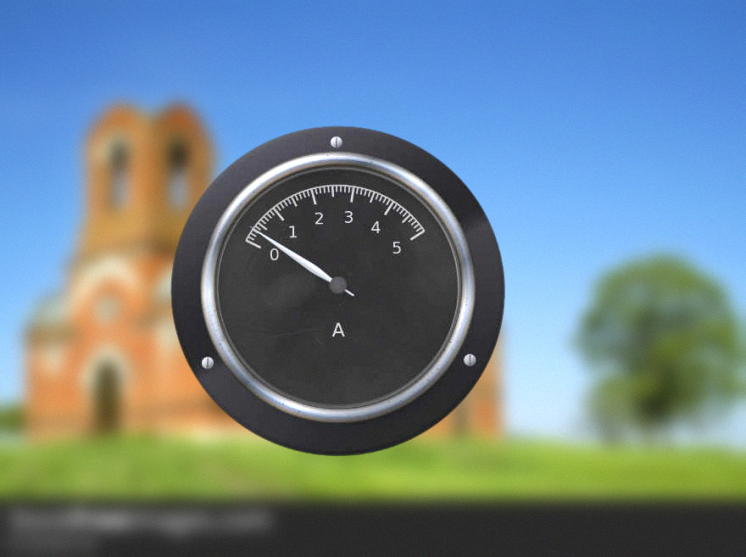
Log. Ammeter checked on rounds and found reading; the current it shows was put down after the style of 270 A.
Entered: 0.3 A
